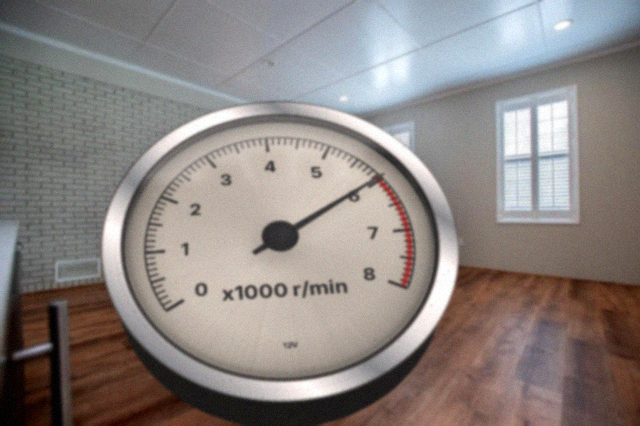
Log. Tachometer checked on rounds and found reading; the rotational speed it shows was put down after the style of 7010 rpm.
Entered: 6000 rpm
